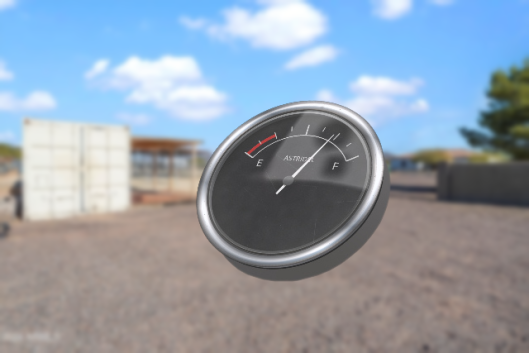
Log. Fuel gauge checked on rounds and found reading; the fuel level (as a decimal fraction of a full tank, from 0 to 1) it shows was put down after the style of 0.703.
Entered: 0.75
